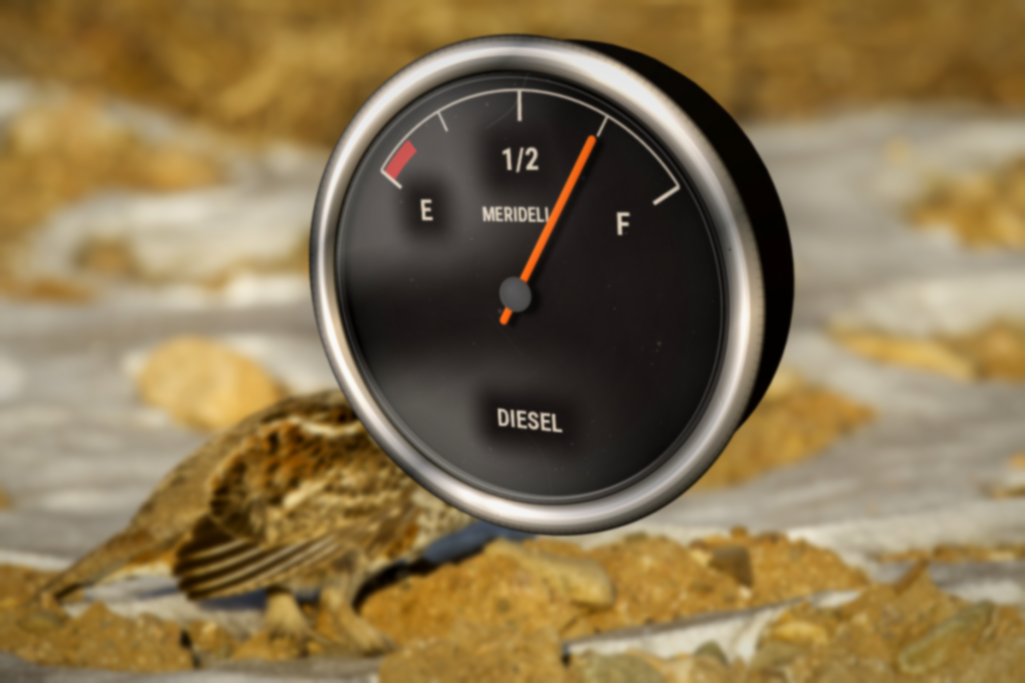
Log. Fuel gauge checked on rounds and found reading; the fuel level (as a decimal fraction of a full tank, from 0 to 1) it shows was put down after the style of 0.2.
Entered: 0.75
